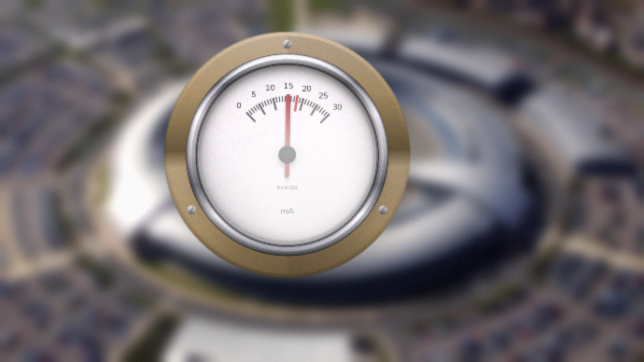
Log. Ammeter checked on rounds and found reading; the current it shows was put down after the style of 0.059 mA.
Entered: 15 mA
